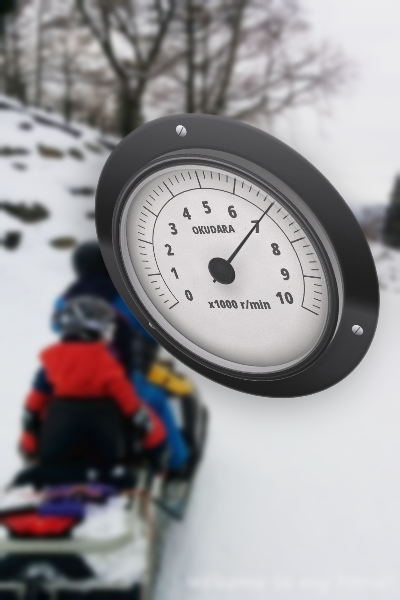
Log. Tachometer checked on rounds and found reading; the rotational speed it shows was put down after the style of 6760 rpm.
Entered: 7000 rpm
